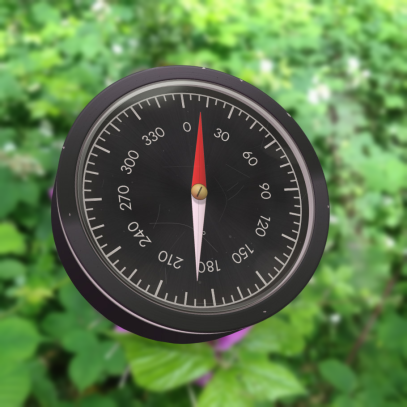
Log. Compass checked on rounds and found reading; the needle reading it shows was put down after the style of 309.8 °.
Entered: 10 °
